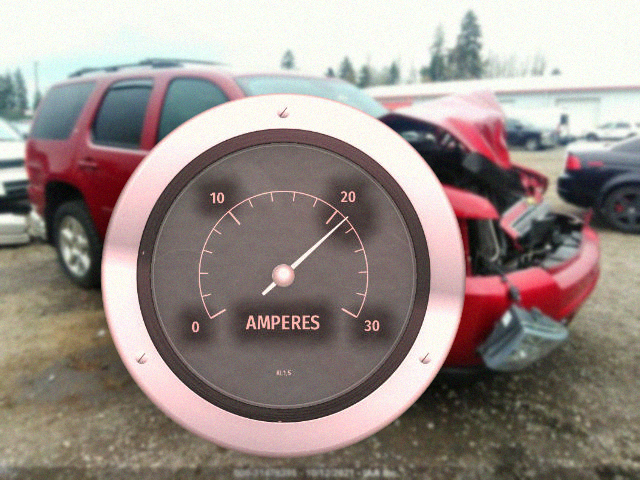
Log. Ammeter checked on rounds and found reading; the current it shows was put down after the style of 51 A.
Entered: 21 A
